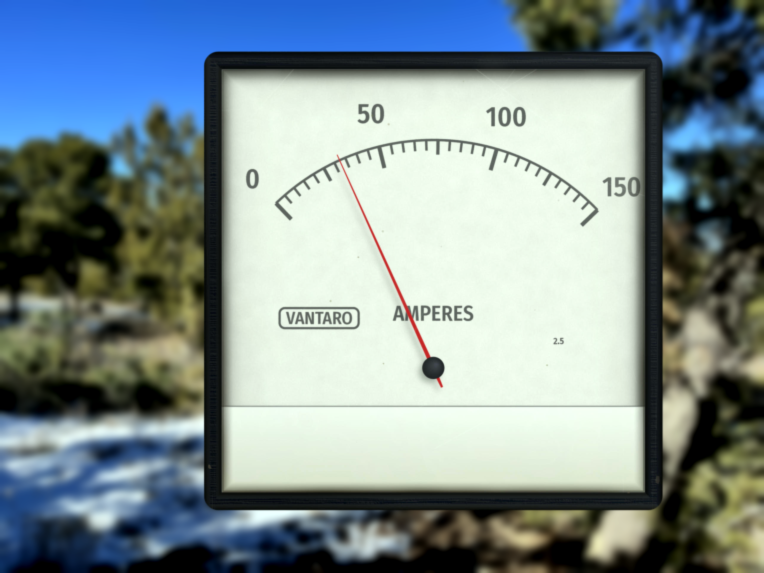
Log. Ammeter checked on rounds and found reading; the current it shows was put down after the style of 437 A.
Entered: 32.5 A
